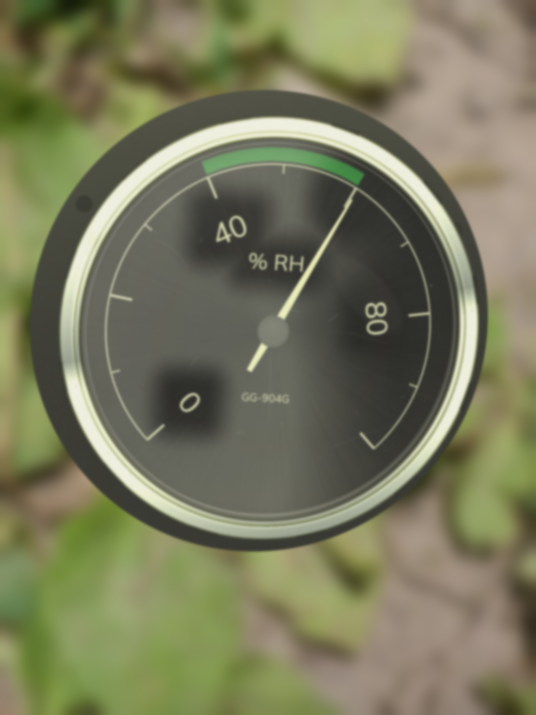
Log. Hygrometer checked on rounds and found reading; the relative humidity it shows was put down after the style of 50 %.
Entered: 60 %
